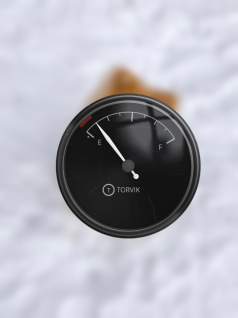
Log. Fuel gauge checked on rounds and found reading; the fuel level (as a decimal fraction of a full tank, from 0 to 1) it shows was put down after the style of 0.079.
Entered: 0.125
